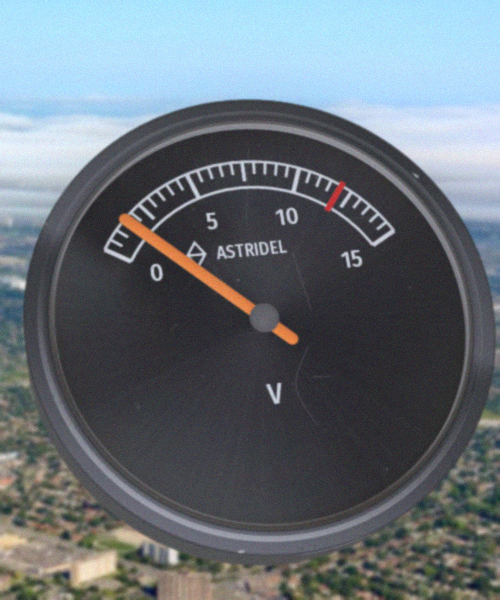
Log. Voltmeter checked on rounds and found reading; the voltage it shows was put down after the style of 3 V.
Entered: 1.5 V
